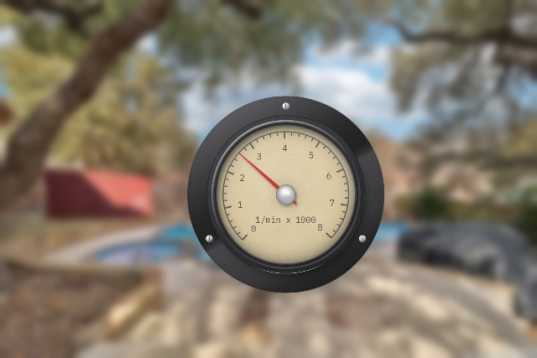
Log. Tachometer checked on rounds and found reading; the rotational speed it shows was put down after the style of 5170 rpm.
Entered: 2600 rpm
